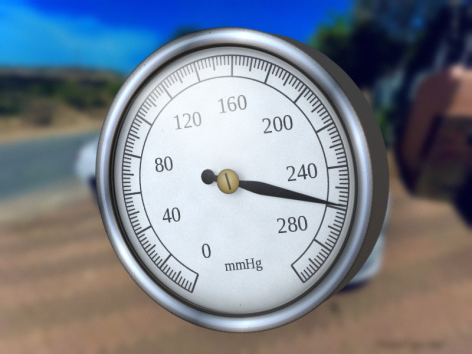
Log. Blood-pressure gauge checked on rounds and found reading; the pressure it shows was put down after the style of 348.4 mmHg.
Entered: 258 mmHg
